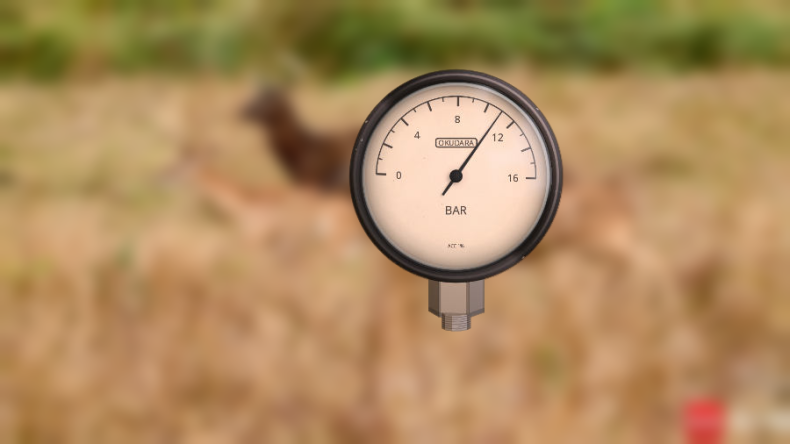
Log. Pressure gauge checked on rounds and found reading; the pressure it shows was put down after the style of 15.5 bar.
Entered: 11 bar
